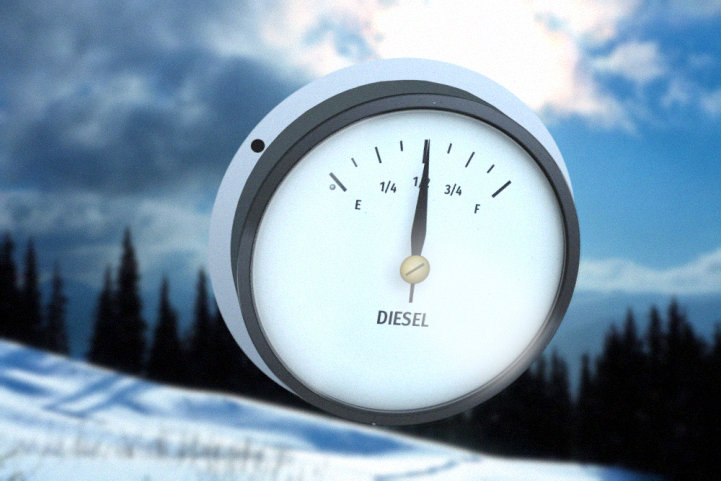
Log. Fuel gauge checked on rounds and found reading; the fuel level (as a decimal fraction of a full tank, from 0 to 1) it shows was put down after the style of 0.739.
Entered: 0.5
